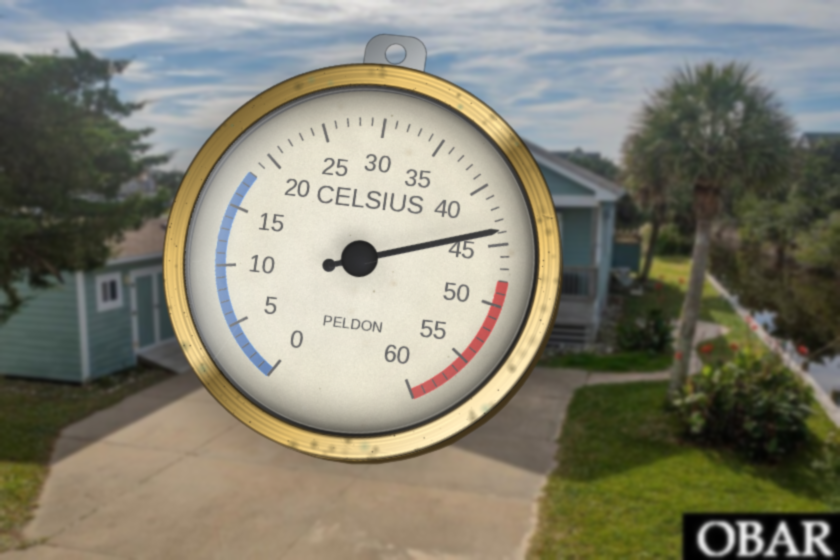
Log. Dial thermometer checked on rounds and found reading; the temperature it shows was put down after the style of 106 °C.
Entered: 44 °C
